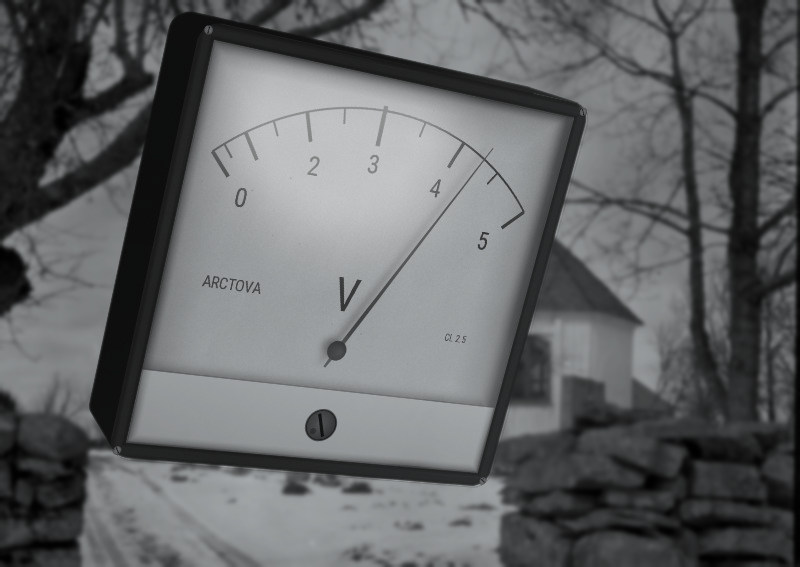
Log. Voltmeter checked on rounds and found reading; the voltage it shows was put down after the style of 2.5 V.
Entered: 4.25 V
